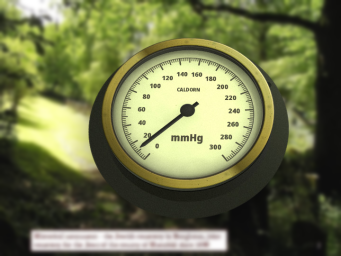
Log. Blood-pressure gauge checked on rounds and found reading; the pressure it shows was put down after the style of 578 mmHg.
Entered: 10 mmHg
